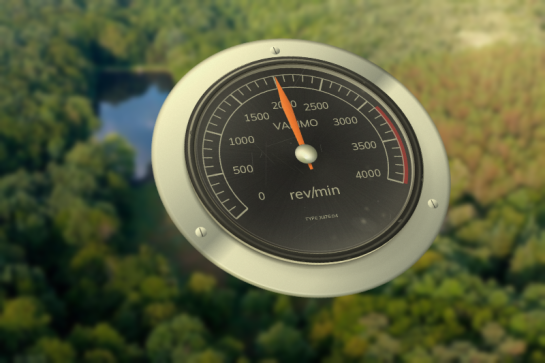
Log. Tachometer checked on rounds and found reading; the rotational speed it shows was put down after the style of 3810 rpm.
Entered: 2000 rpm
